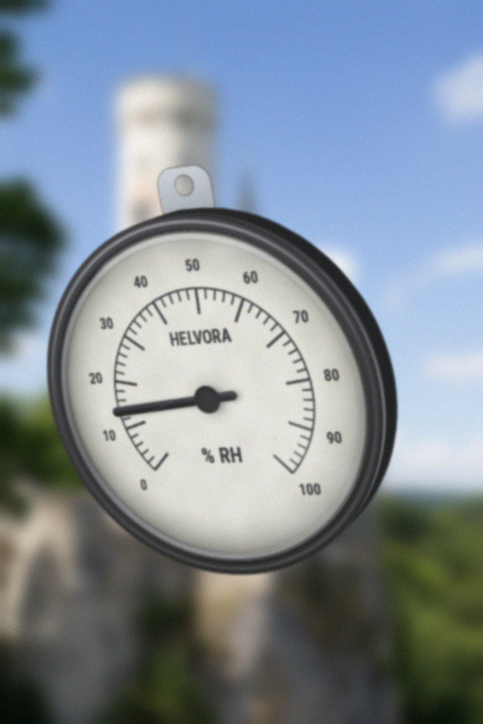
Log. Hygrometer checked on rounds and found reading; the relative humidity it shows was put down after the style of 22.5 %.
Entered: 14 %
